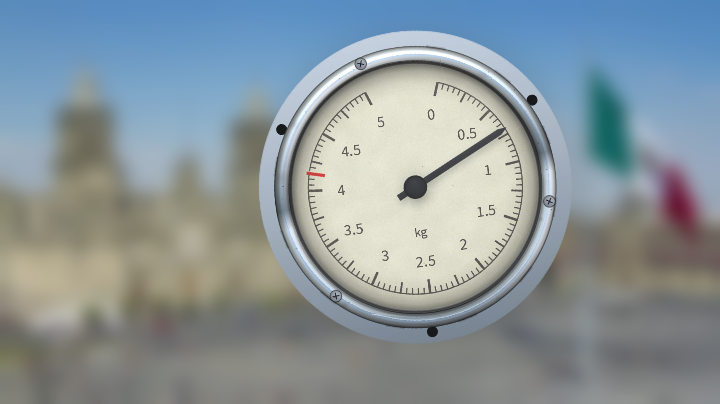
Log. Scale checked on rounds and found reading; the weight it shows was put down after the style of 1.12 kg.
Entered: 0.7 kg
